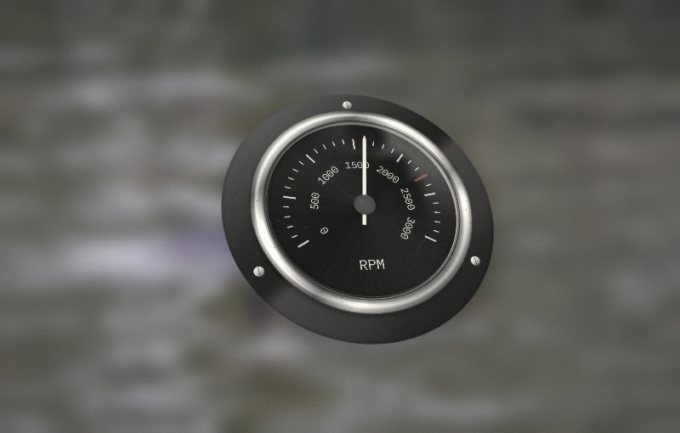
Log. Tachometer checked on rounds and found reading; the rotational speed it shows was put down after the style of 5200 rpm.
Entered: 1600 rpm
